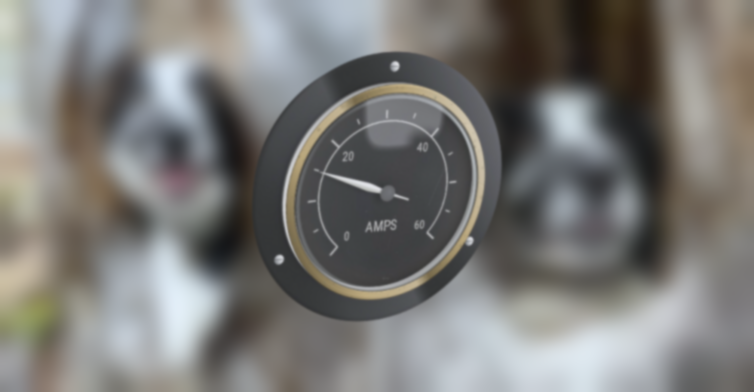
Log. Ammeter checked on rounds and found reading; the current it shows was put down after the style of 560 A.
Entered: 15 A
